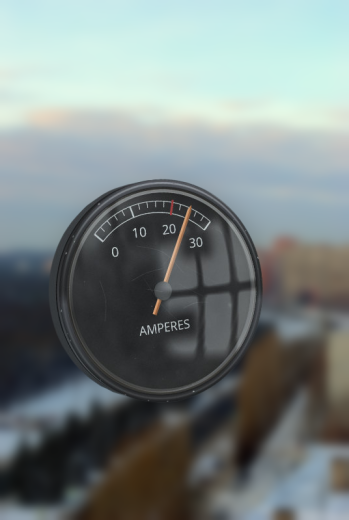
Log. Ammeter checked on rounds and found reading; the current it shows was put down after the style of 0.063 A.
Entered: 24 A
